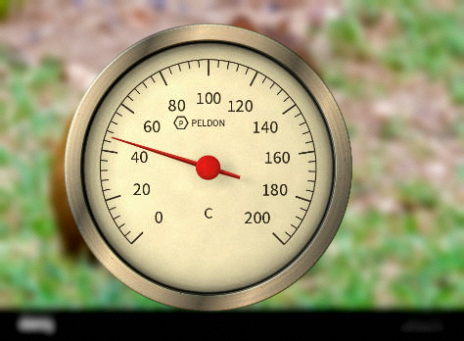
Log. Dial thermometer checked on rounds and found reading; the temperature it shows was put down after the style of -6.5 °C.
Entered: 46 °C
